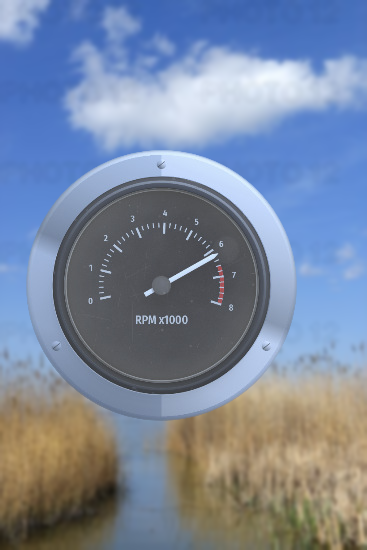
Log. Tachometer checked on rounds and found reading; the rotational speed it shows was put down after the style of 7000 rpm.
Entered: 6200 rpm
